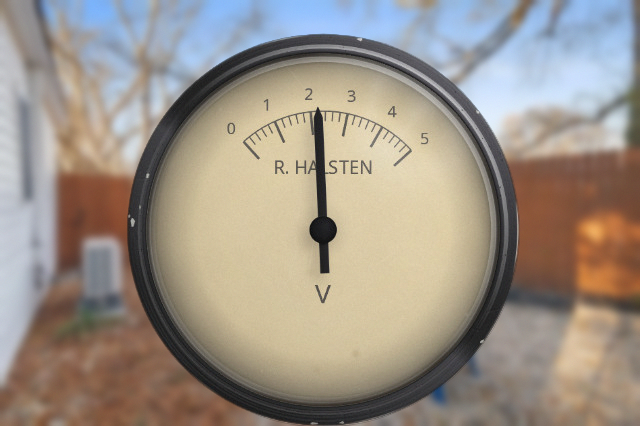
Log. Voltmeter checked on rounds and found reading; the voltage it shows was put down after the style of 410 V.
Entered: 2.2 V
